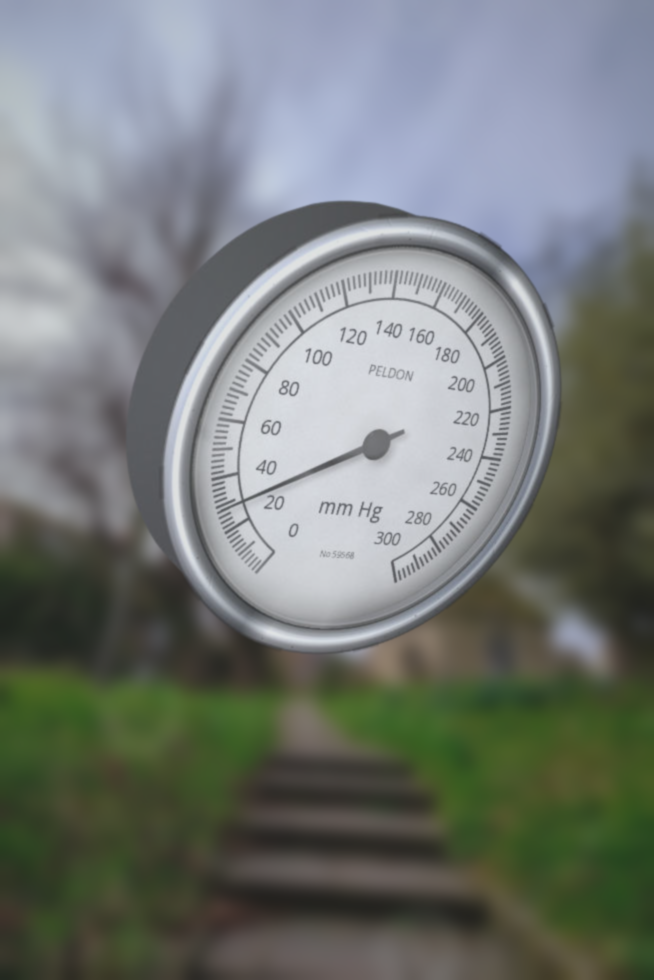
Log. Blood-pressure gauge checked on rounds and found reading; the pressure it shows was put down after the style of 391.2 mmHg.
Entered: 30 mmHg
